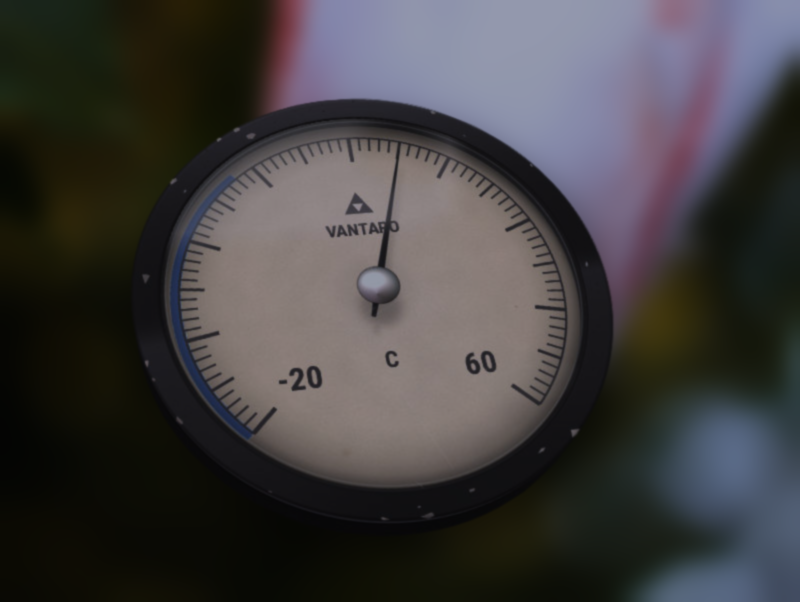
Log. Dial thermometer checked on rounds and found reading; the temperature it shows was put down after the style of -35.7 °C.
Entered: 25 °C
